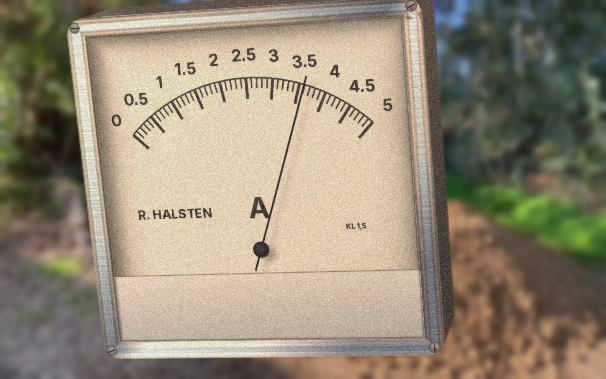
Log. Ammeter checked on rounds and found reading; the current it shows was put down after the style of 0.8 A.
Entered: 3.6 A
